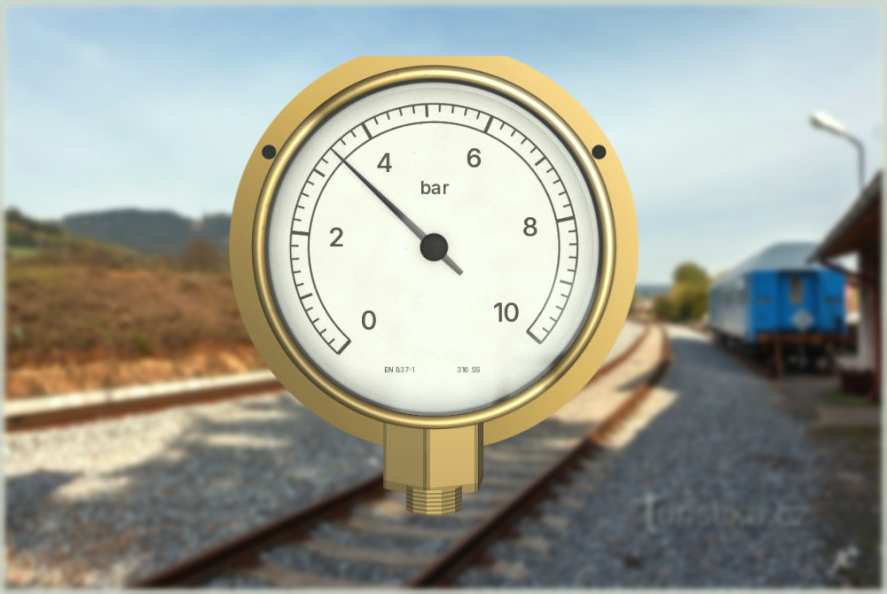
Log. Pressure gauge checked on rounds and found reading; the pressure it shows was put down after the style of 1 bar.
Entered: 3.4 bar
